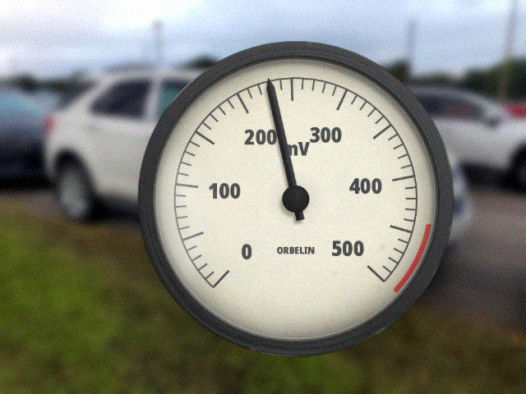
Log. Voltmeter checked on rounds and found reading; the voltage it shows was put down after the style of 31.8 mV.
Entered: 230 mV
